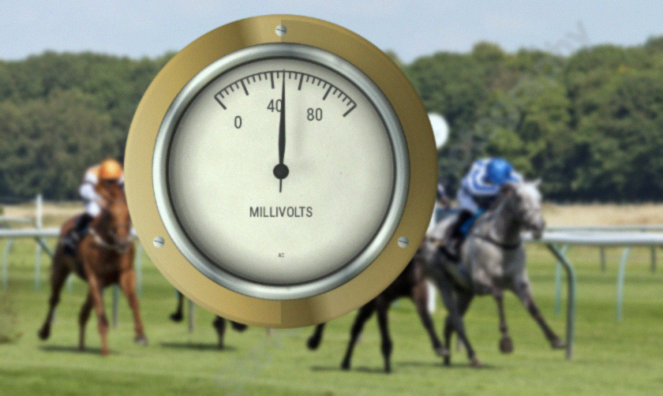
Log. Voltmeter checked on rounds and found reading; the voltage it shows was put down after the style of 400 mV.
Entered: 48 mV
